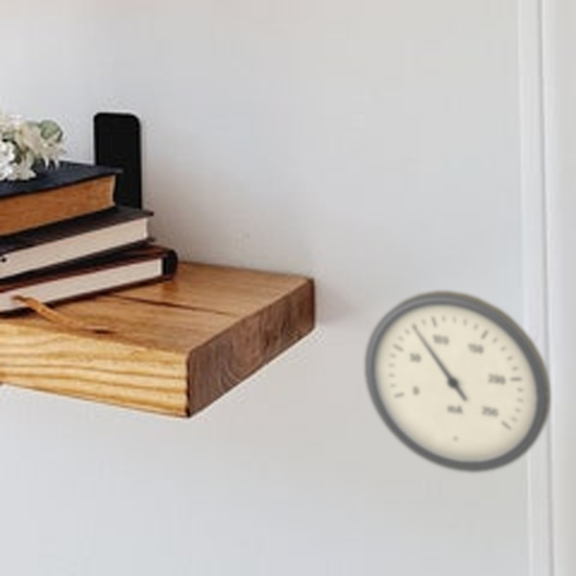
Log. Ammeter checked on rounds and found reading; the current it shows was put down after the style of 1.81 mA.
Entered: 80 mA
